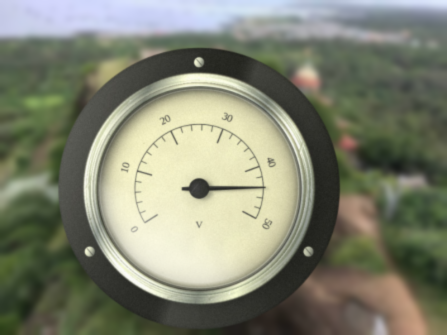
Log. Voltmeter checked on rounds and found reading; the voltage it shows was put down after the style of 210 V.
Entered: 44 V
